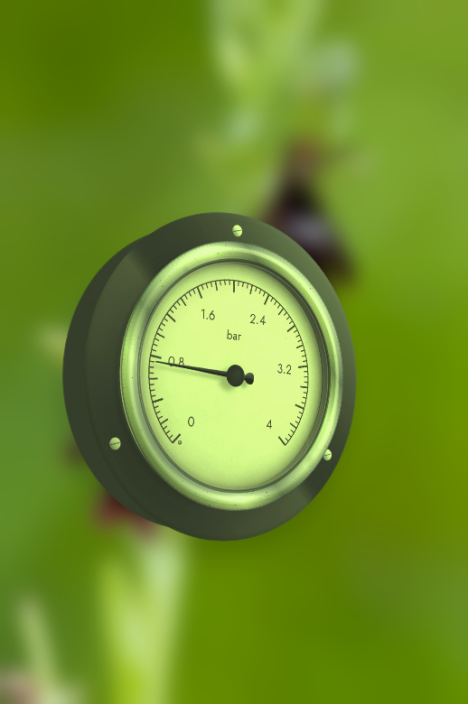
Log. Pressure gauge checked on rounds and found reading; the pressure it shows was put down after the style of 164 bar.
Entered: 0.75 bar
